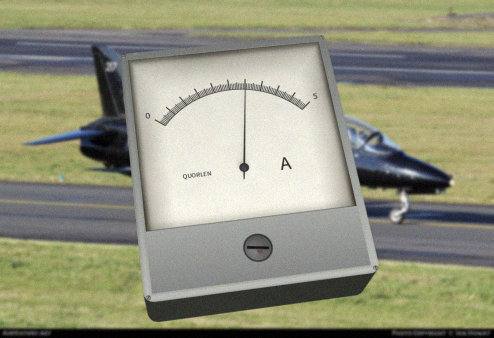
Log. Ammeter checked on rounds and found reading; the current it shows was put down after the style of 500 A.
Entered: 3 A
